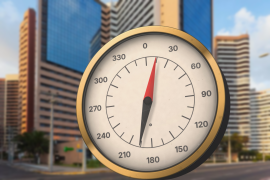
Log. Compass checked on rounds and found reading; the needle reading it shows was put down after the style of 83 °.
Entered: 15 °
